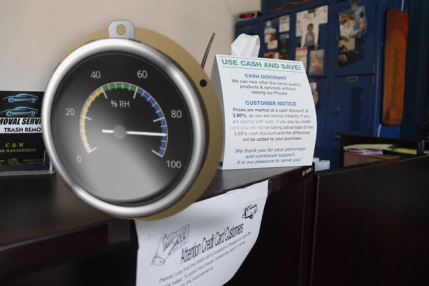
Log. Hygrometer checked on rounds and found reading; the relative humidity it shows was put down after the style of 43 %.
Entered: 88 %
